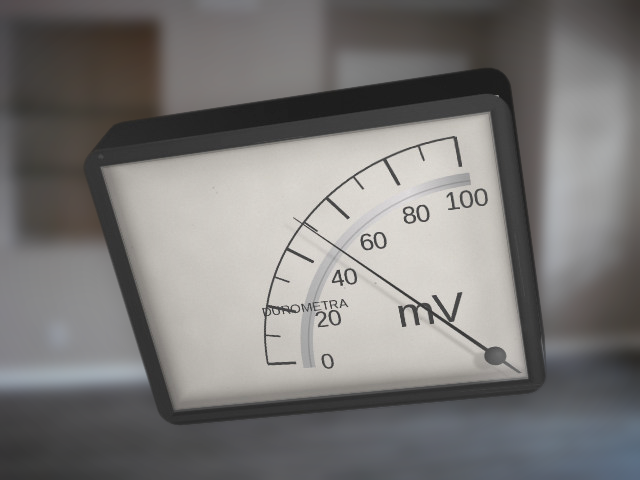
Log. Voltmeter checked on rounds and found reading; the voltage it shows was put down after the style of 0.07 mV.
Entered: 50 mV
